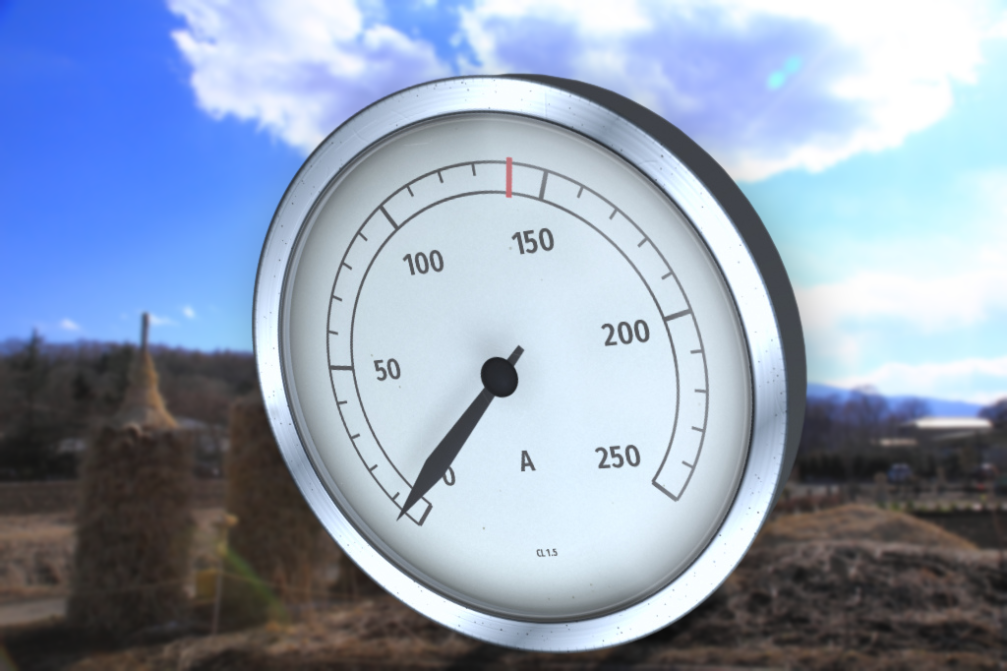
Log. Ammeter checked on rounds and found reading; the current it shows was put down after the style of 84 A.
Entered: 5 A
